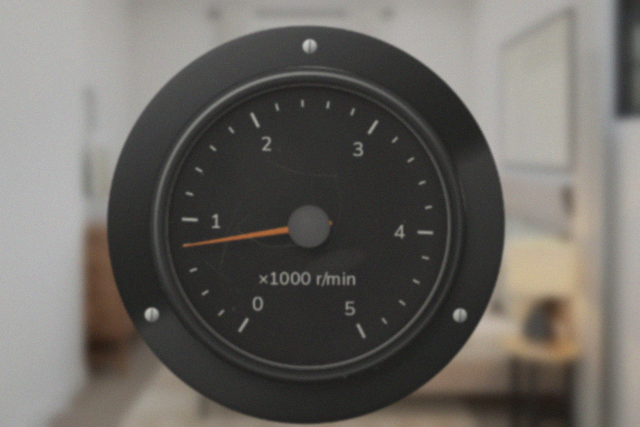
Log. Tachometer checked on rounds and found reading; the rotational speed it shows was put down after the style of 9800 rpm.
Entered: 800 rpm
